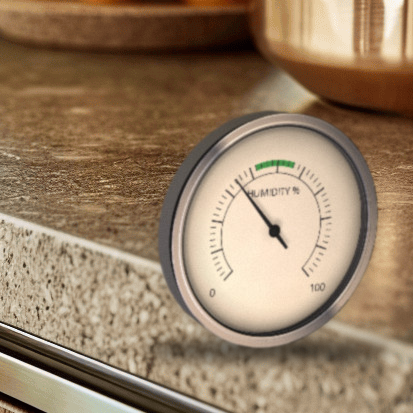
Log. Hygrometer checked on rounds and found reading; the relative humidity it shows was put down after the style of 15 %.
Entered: 34 %
